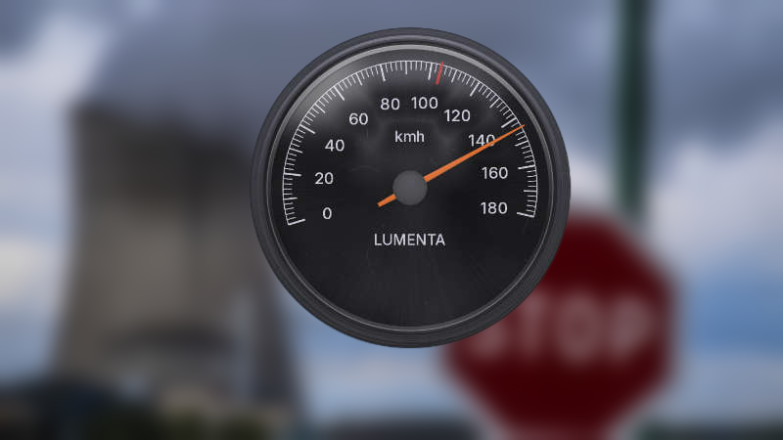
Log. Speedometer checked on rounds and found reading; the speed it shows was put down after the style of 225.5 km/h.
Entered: 144 km/h
